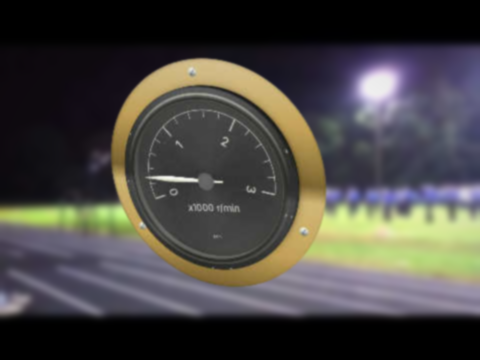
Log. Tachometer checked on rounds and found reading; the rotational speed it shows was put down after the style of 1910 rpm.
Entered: 300 rpm
